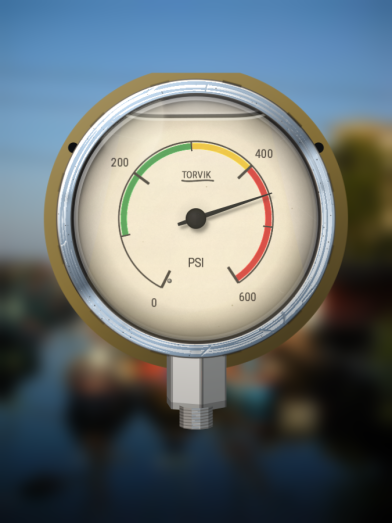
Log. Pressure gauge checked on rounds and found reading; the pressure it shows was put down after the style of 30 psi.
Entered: 450 psi
